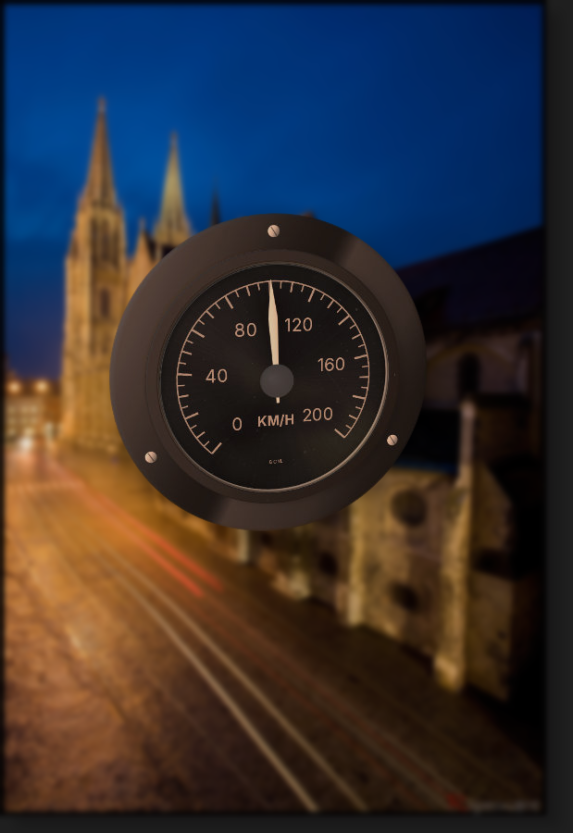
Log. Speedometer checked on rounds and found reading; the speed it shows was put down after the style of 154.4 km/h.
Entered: 100 km/h
